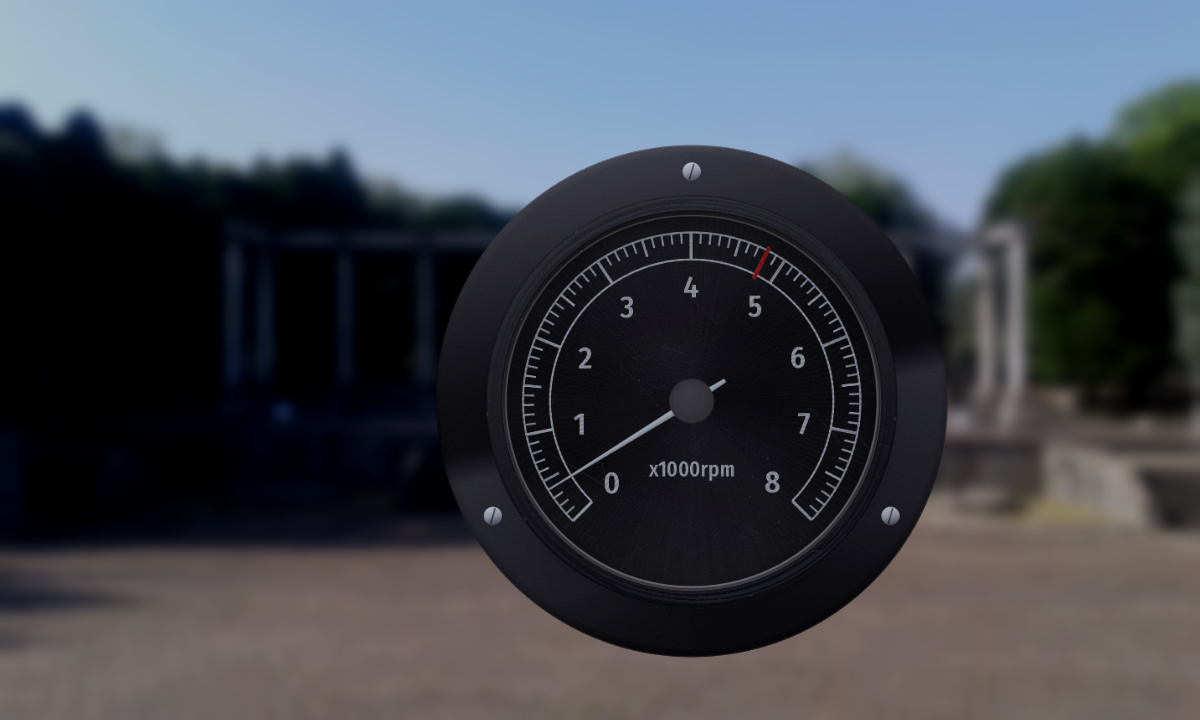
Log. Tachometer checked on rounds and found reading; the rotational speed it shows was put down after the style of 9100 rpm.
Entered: 400 rpm
